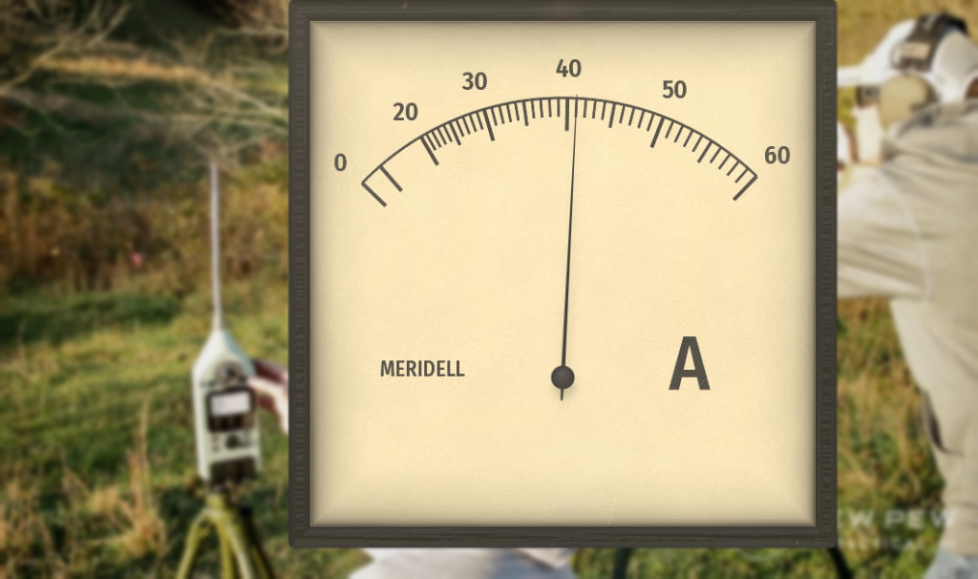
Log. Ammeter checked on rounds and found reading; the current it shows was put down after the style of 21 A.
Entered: 41 A
